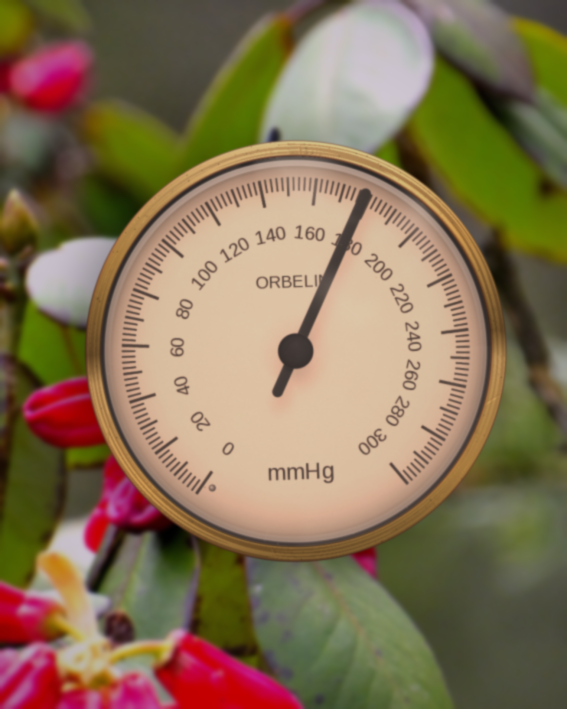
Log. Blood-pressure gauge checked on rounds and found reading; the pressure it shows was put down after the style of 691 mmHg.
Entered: 178 mmHg
